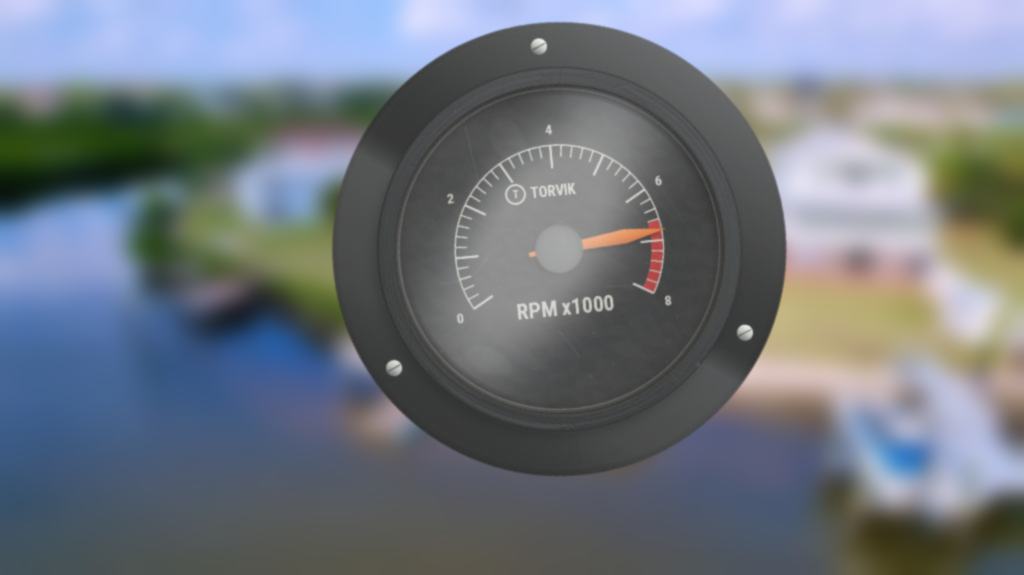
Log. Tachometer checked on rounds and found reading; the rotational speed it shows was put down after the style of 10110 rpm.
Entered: 6800 rpm
